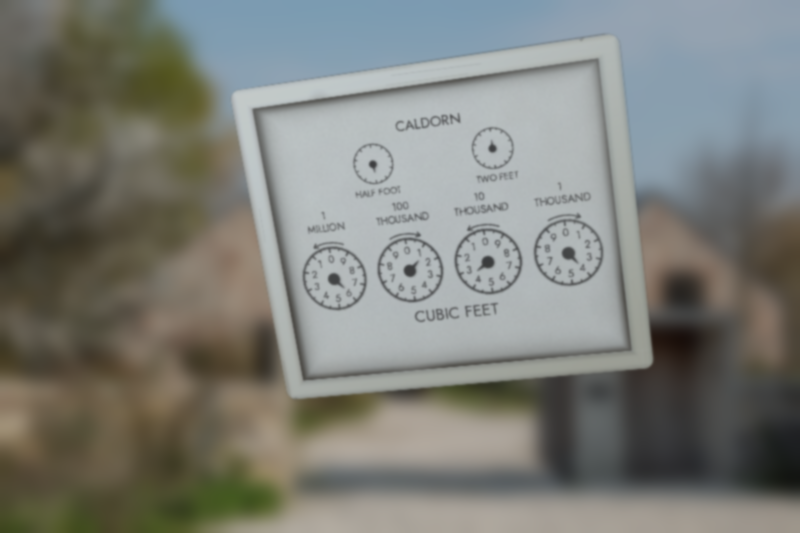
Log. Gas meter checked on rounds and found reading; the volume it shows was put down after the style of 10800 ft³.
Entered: 613400 ft³
